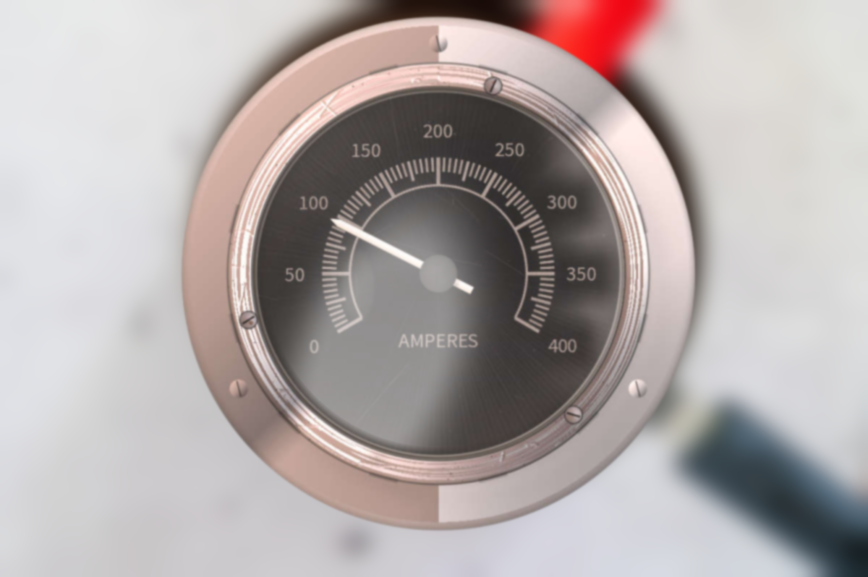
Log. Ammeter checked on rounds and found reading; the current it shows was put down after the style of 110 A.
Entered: 95 A
